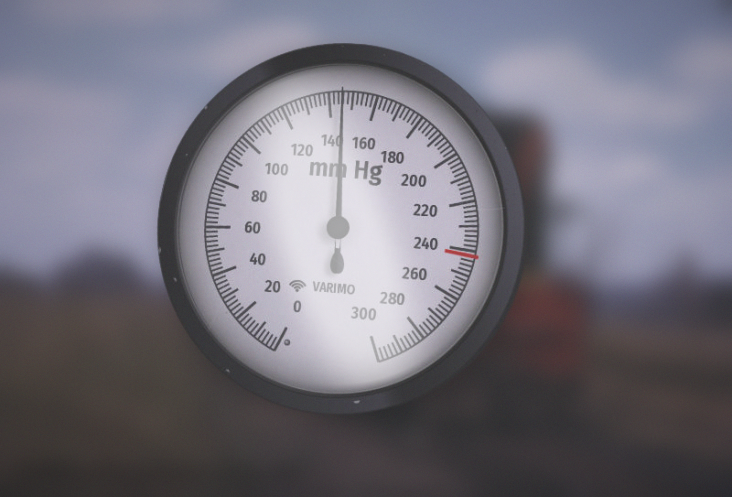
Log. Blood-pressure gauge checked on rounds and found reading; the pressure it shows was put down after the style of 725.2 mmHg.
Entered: 146 mmHg
